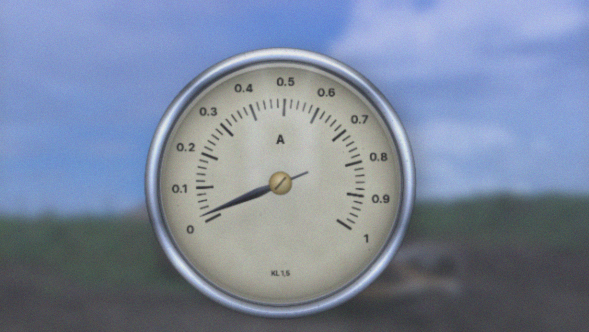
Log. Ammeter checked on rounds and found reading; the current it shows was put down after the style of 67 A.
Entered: 0.02 A
